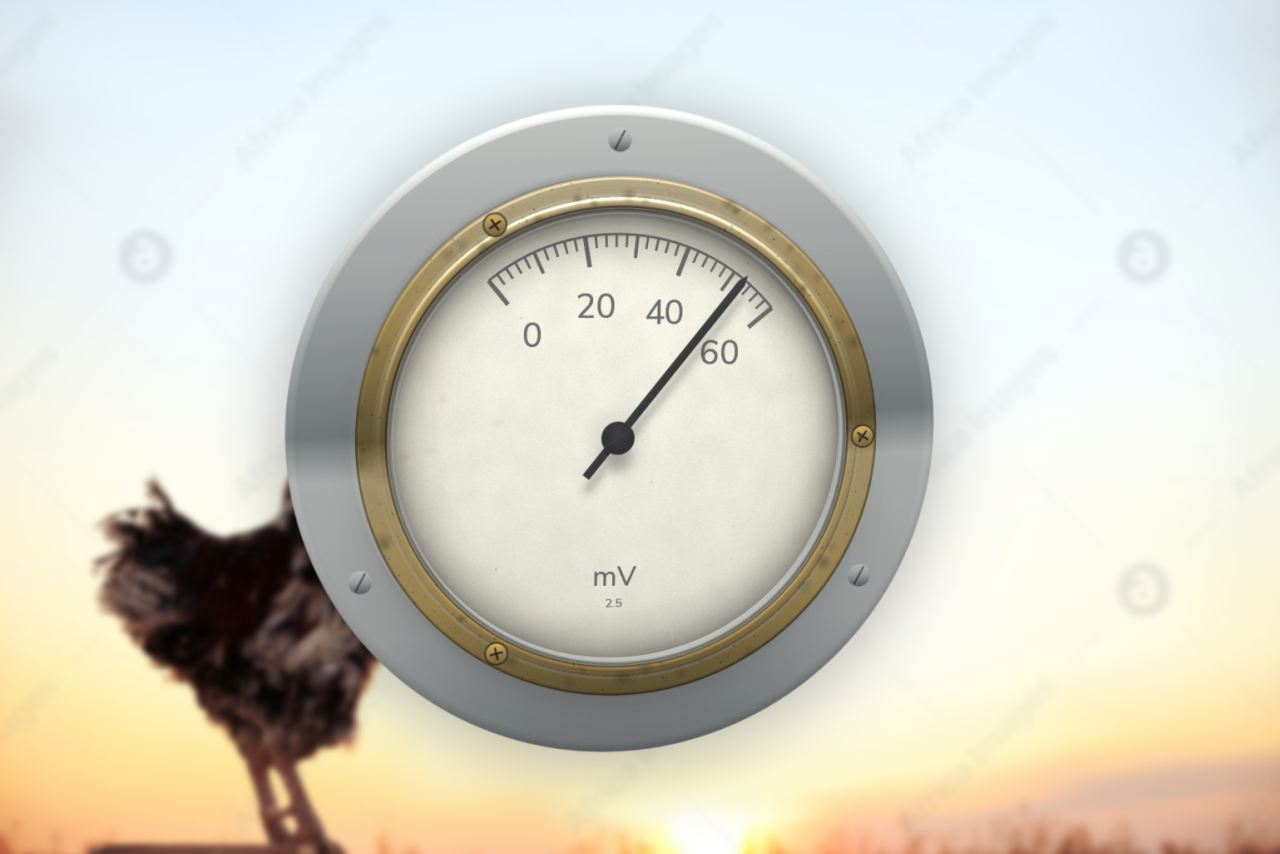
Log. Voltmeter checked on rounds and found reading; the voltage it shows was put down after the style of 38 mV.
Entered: 52 mV
